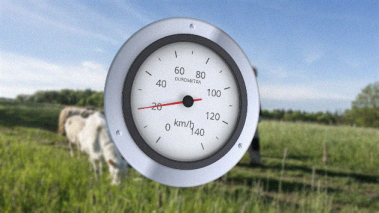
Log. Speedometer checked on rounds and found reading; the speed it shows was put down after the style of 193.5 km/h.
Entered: 20 km/h
